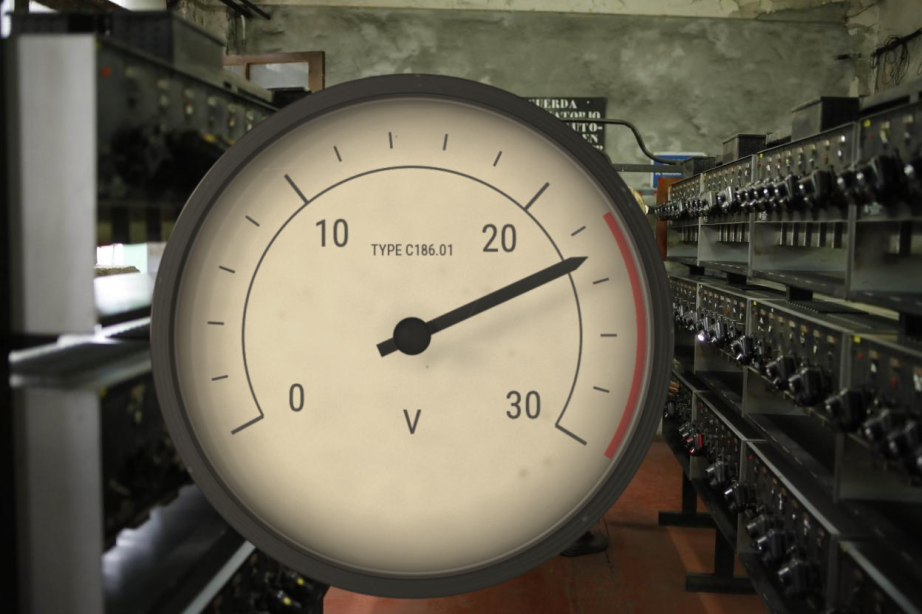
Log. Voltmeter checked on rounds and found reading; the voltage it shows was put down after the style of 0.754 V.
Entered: 23 V
